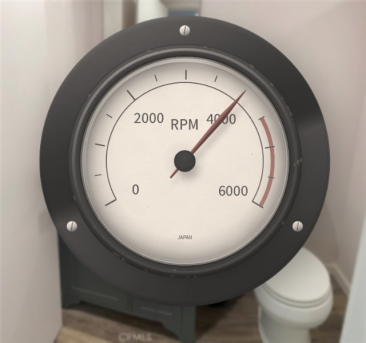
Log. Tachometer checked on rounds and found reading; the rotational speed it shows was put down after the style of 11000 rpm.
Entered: 4000 rpm
